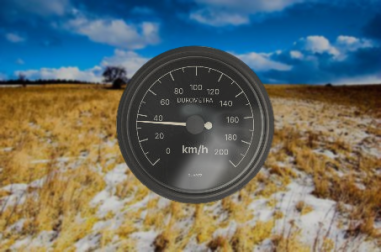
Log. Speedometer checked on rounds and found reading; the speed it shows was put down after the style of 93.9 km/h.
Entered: 35 km/h
